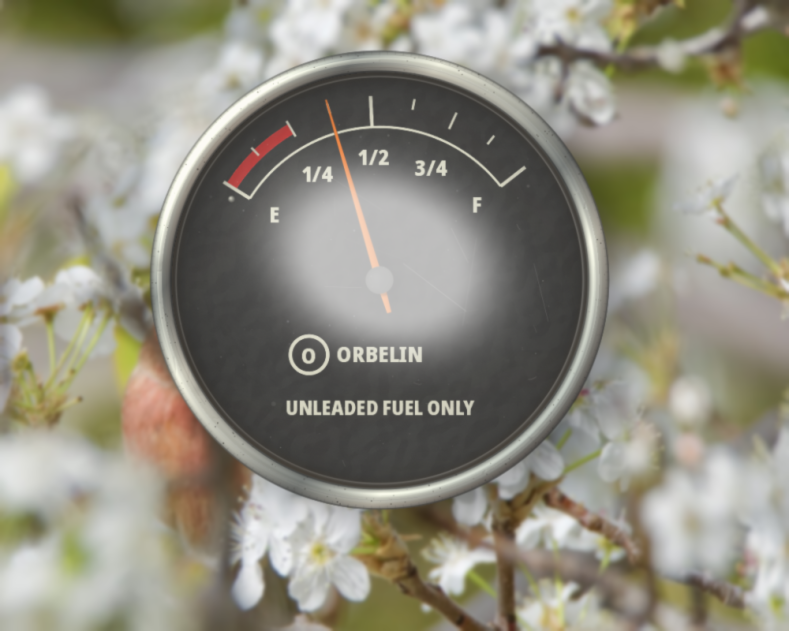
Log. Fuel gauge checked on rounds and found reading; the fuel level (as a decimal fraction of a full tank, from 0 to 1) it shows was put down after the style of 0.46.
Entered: 0.375
